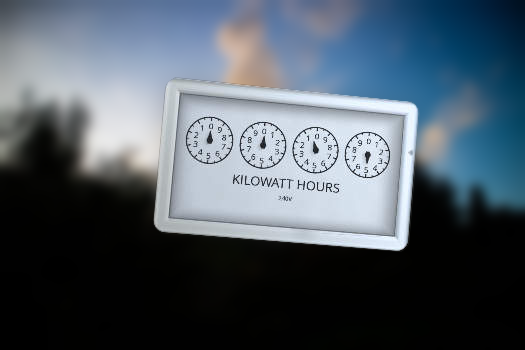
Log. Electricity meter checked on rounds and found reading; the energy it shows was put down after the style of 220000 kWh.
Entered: 5 kWh
